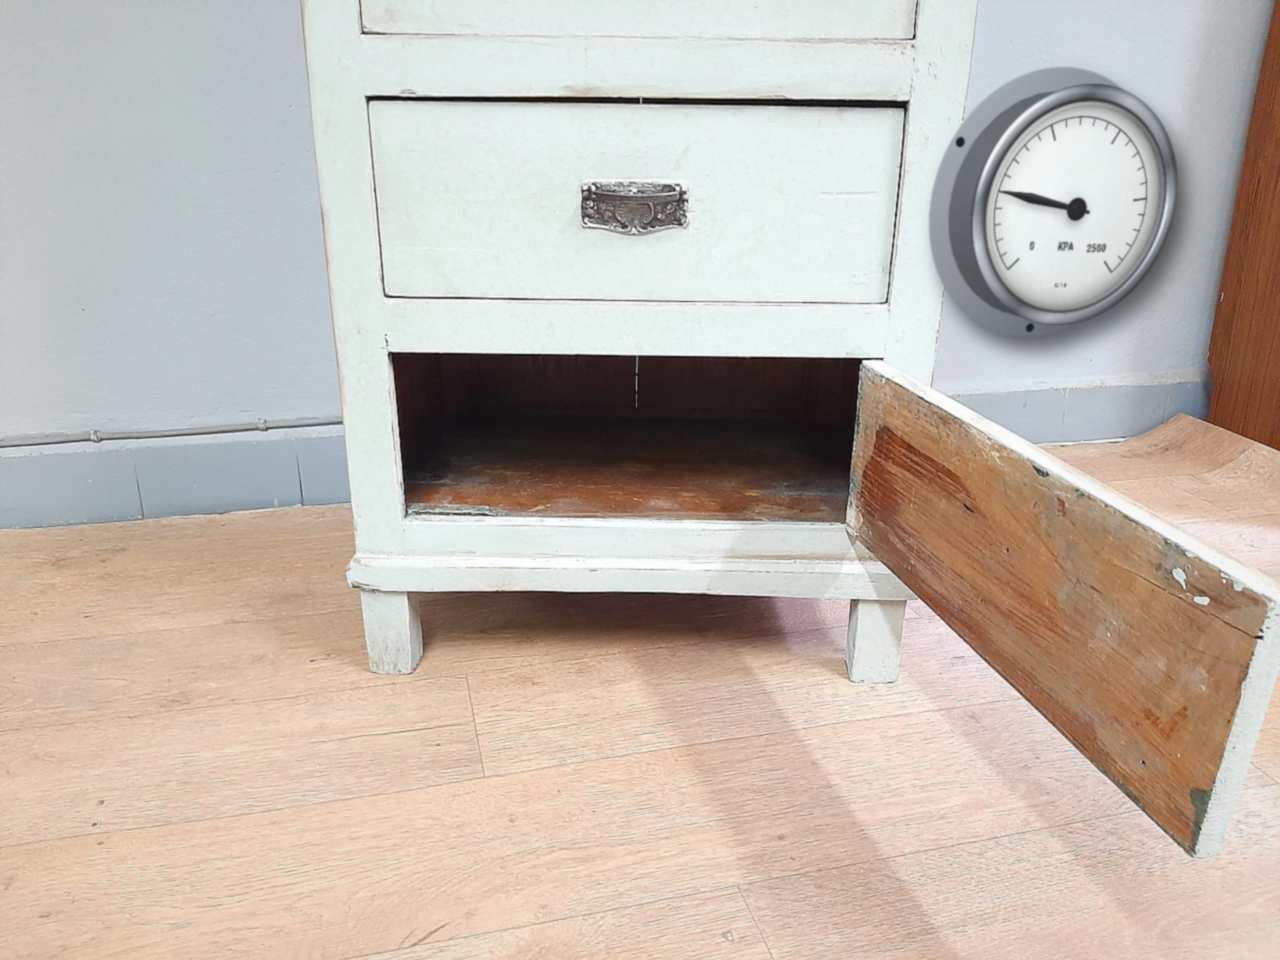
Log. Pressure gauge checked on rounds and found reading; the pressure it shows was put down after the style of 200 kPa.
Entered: 500 kPa
